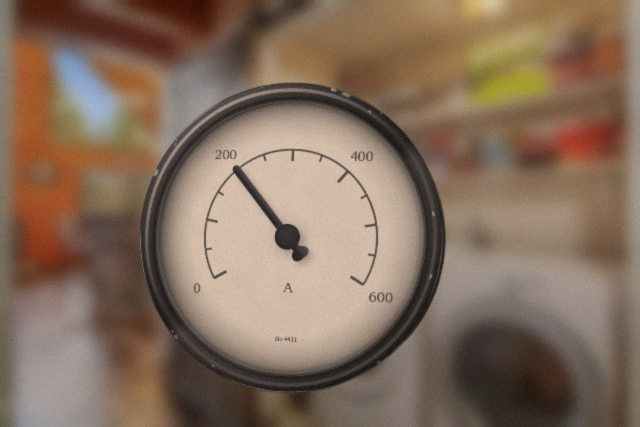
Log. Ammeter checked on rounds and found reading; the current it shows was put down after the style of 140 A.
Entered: 200 A
